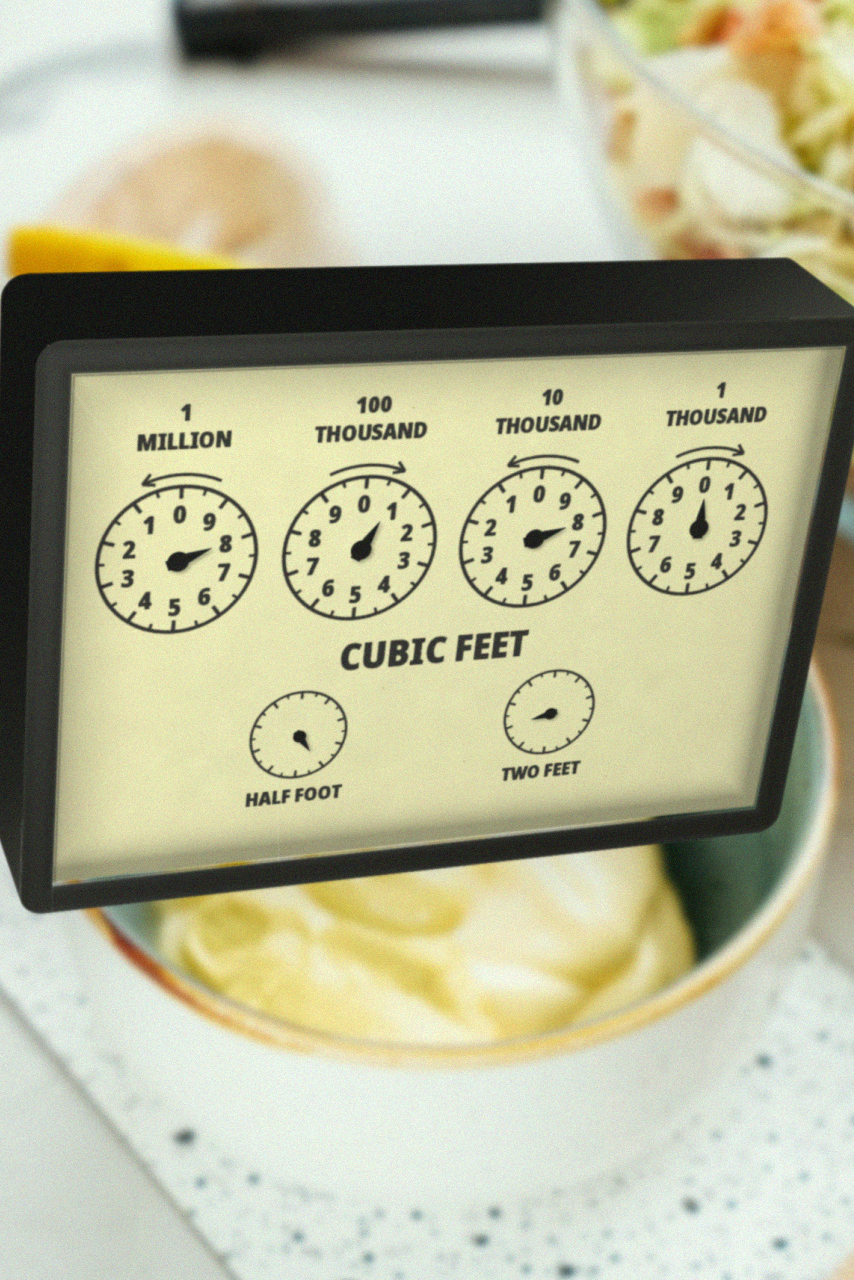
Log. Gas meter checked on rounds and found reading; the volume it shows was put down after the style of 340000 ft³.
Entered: 808000 ft³
